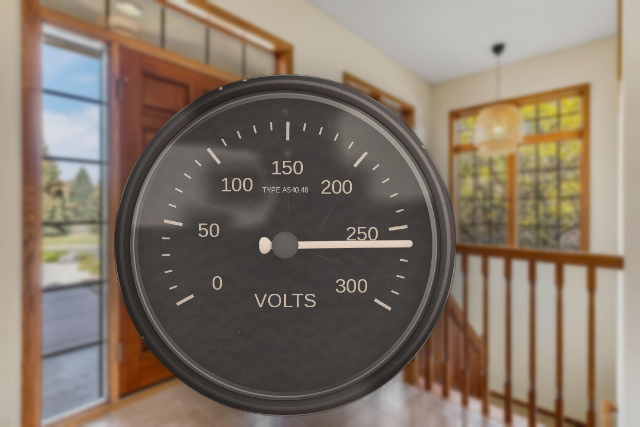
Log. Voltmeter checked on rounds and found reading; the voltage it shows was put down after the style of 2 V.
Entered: 260 V
